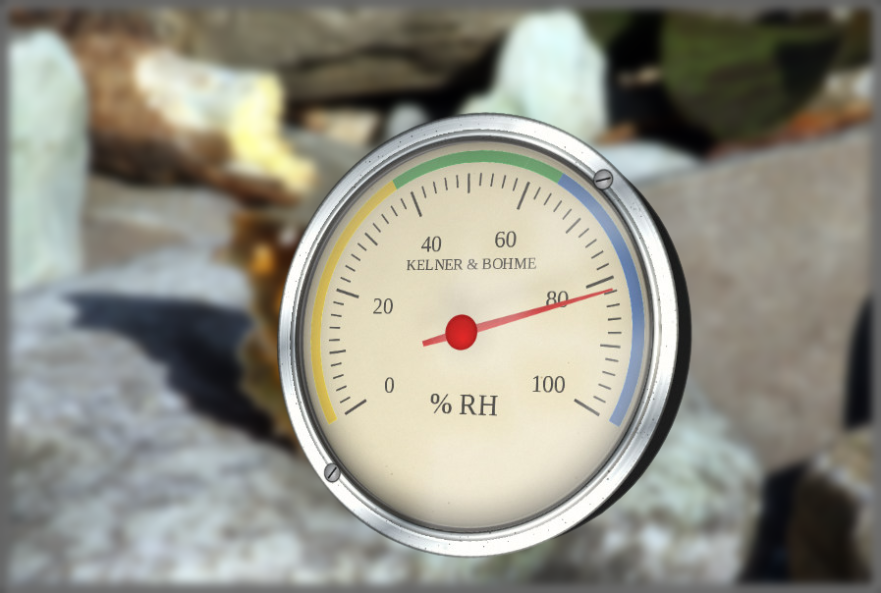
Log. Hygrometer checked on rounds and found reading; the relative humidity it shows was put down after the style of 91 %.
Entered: 82 %
